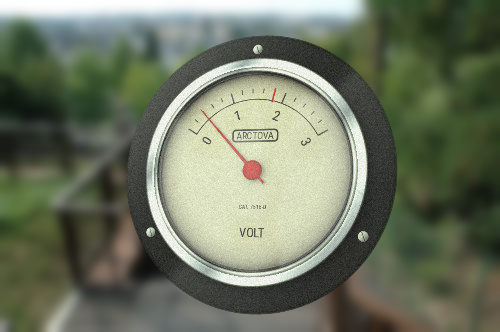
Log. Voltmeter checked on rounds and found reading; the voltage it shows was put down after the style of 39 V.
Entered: 0.4 V
